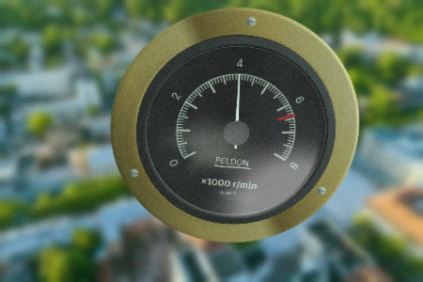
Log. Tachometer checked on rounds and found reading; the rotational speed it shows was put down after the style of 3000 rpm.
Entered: 4000 rpm
